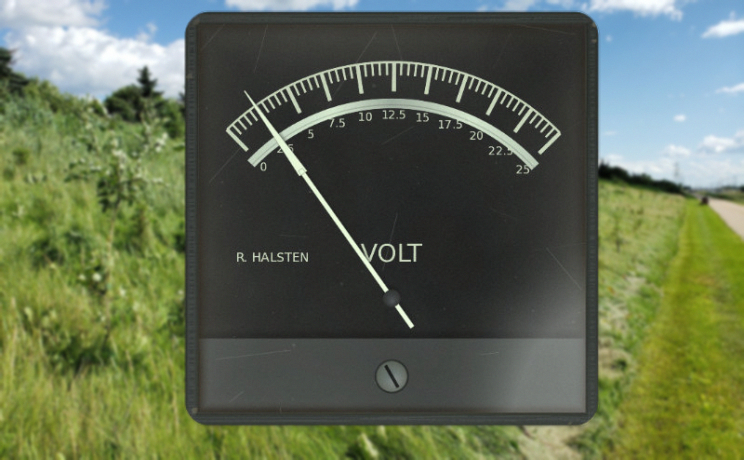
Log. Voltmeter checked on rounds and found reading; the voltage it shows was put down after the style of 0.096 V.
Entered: 2.5 V
